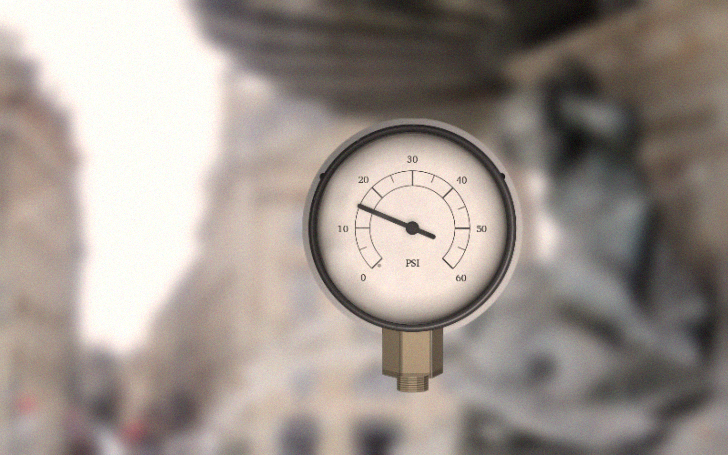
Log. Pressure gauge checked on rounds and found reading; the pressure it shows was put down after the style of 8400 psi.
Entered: 15 psi
